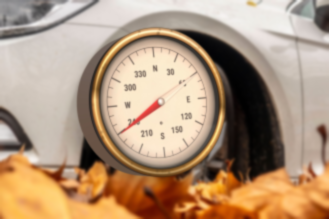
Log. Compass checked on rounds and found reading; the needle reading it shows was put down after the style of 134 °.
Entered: 240 °
